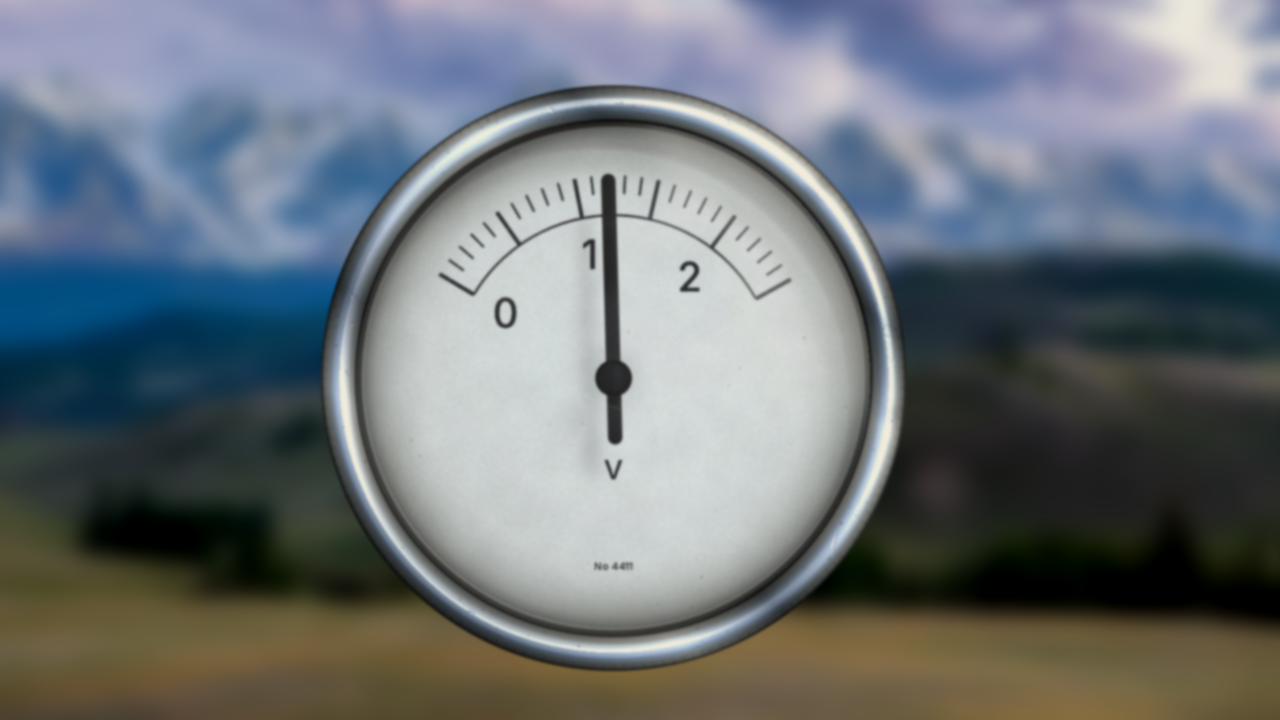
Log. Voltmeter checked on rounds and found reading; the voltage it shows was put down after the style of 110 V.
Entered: 1.2 V
